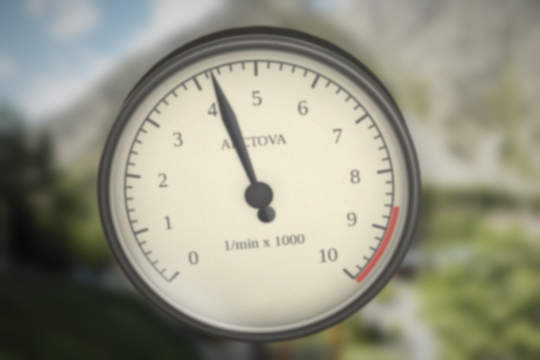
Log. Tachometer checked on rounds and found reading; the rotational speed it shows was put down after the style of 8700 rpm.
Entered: 4300 rpm
